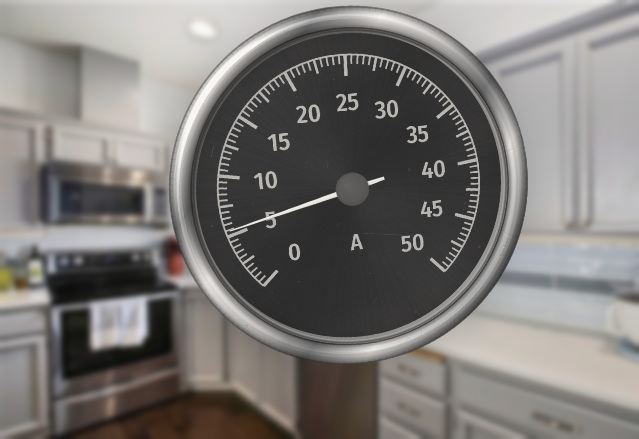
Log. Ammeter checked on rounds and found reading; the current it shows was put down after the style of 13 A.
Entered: 5.5 A
